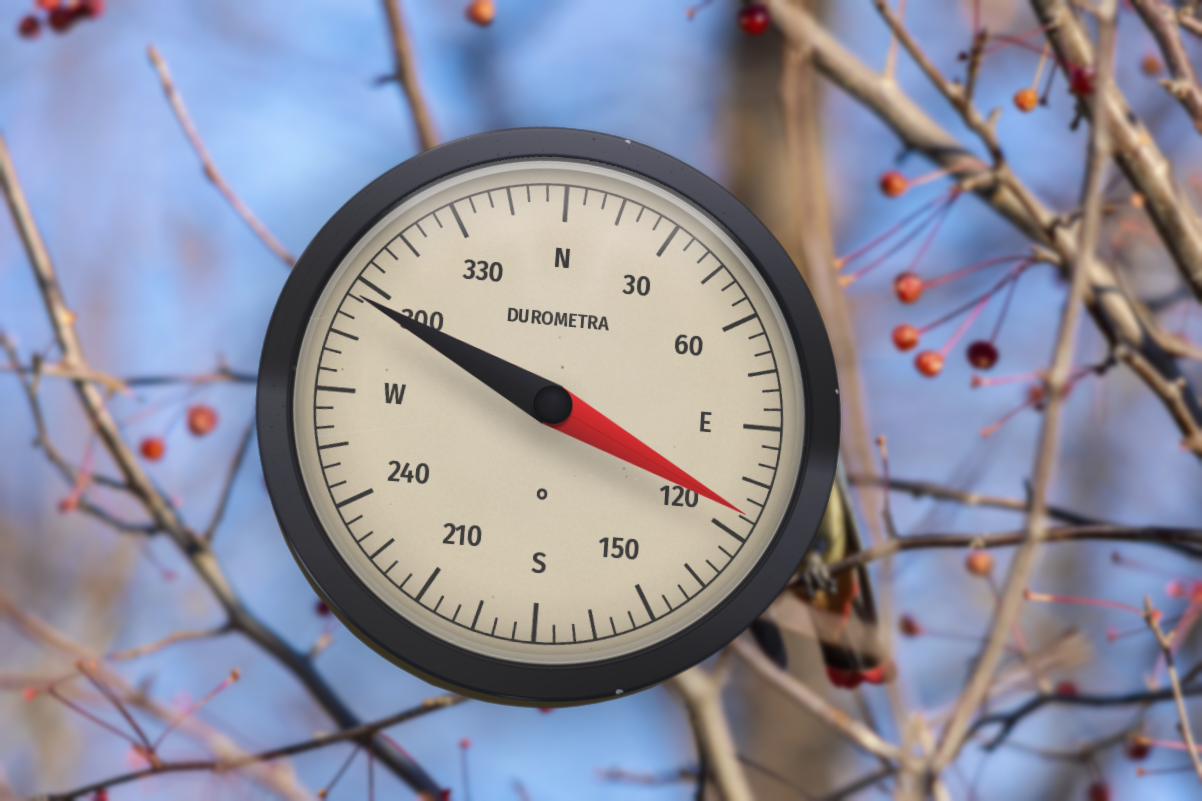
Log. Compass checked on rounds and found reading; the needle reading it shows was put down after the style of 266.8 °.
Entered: 115 °
